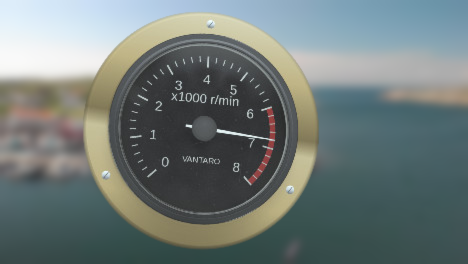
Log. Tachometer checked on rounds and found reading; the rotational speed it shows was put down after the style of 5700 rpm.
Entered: 6800 rpm
